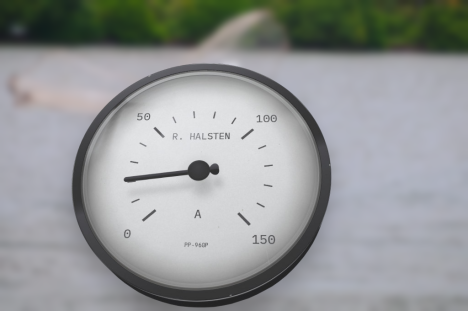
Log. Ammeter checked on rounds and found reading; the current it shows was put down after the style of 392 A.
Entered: 20 A
